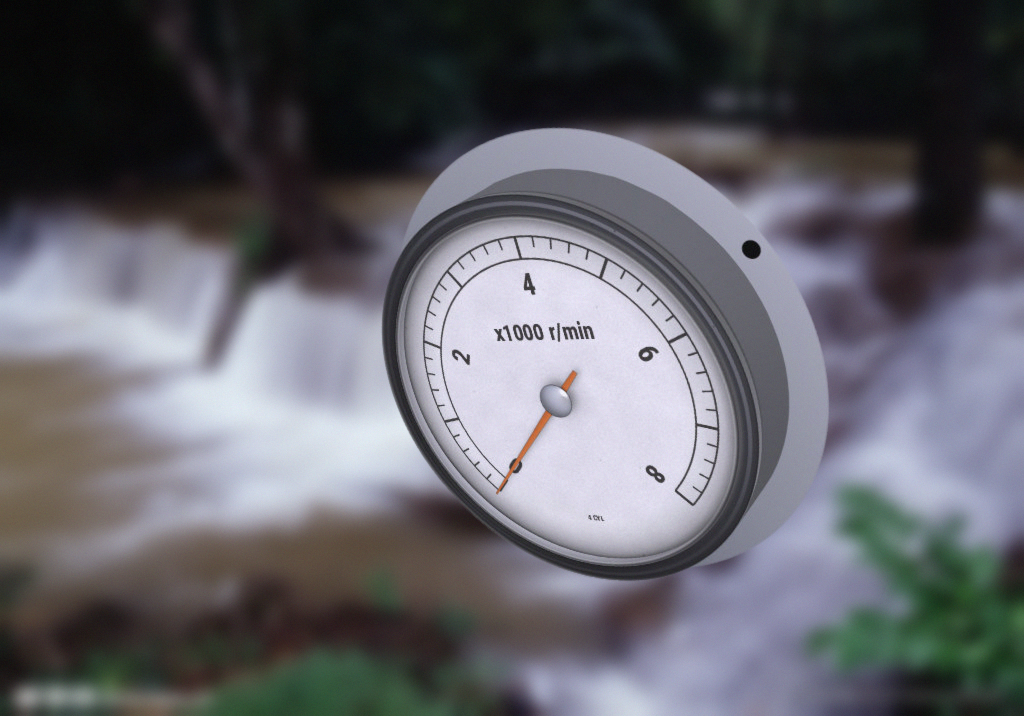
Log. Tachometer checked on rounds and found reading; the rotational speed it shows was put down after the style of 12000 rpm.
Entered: 0 rpm
